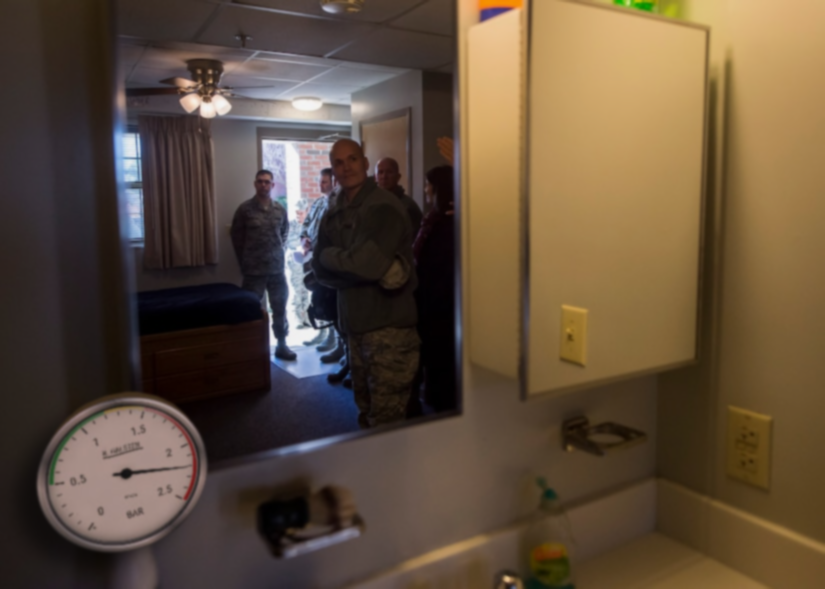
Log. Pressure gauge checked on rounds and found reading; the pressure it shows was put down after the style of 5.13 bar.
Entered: 2.2 bar
